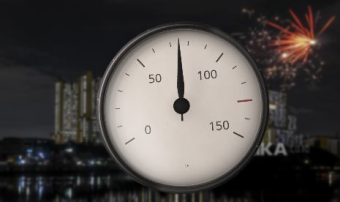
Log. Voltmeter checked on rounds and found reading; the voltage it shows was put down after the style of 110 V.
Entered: 75 V
